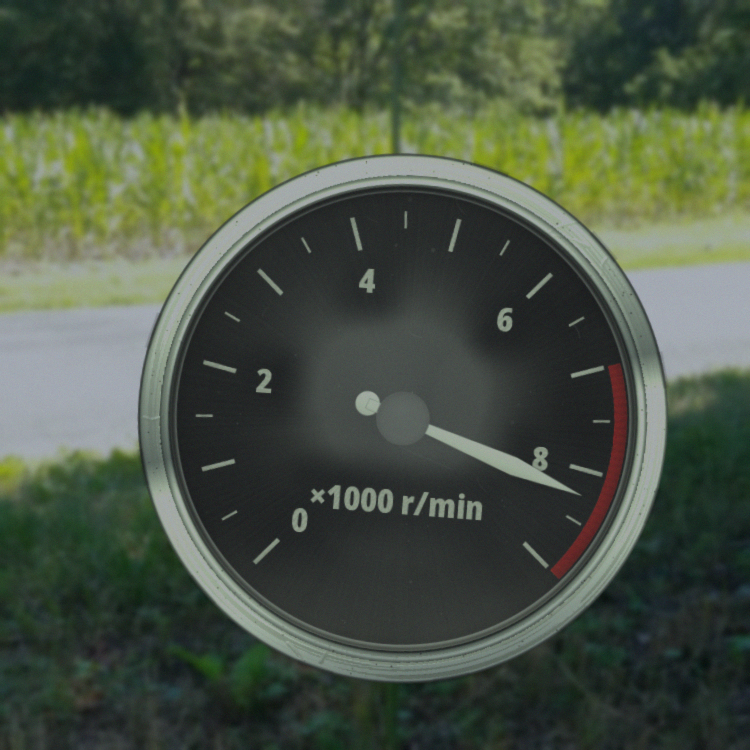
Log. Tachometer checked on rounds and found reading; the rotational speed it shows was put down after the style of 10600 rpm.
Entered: 8250 rpm
